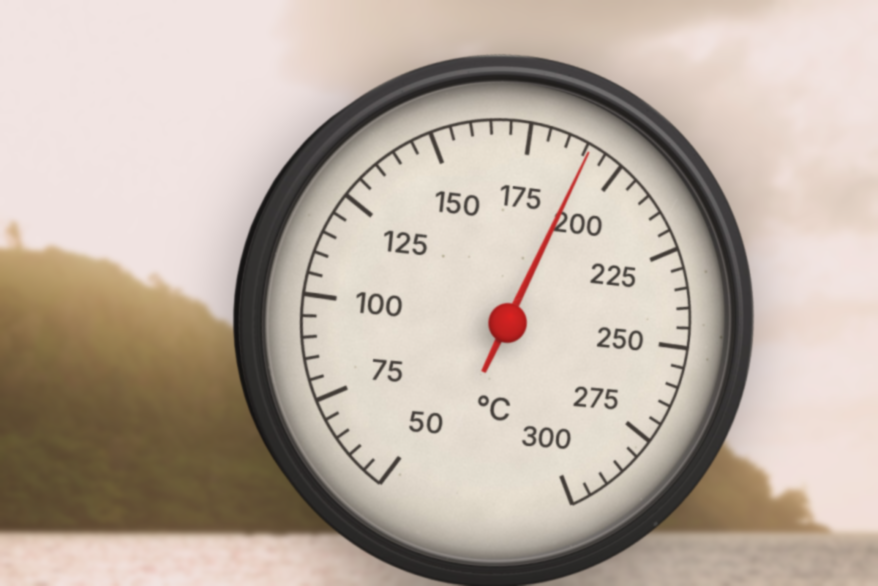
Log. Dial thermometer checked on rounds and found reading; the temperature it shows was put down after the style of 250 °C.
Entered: 190 °C
